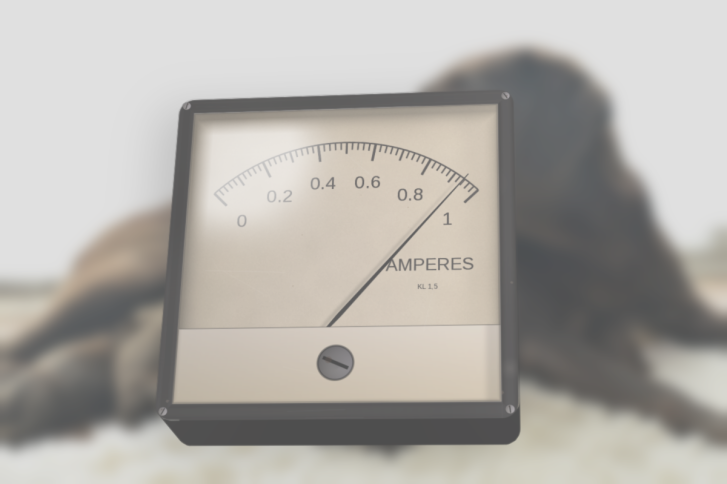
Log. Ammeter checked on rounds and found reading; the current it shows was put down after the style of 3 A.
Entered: 0.94 A
